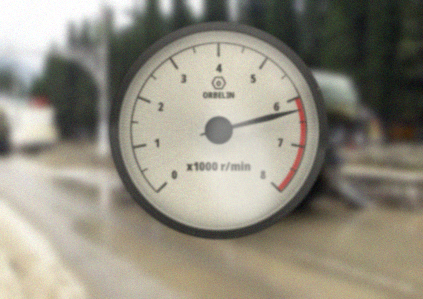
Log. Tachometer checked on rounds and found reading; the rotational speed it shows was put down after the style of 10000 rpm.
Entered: 6250 rpm
